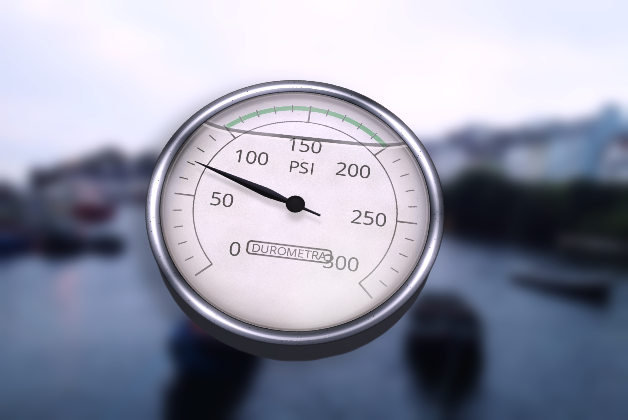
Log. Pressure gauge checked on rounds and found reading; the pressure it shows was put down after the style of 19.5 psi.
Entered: 70 psi
